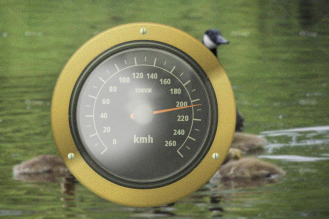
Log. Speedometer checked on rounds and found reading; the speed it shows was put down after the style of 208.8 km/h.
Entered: 205 km/h
